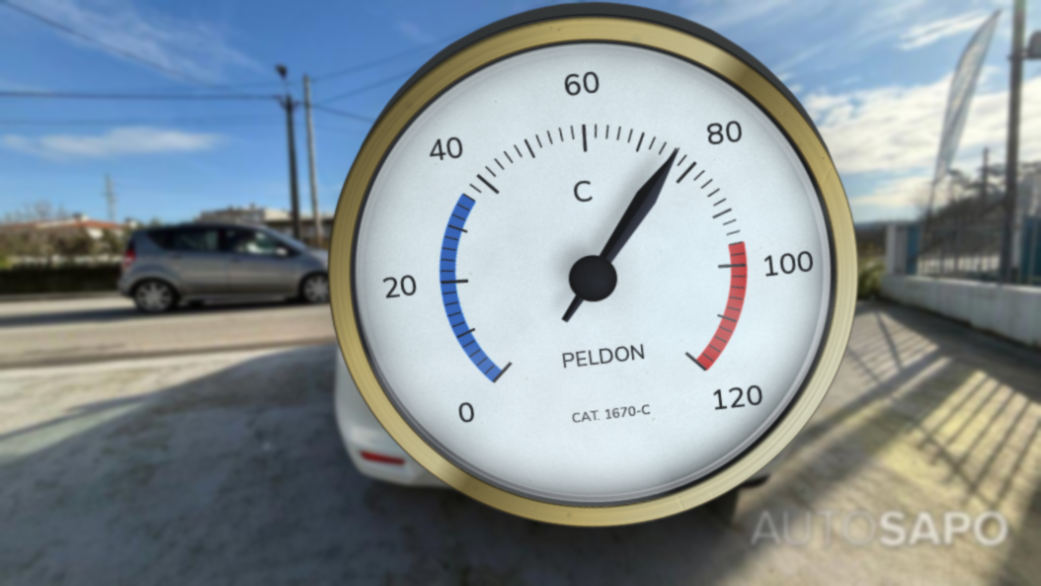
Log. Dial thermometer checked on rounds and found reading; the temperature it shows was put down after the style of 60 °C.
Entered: 76 °C
